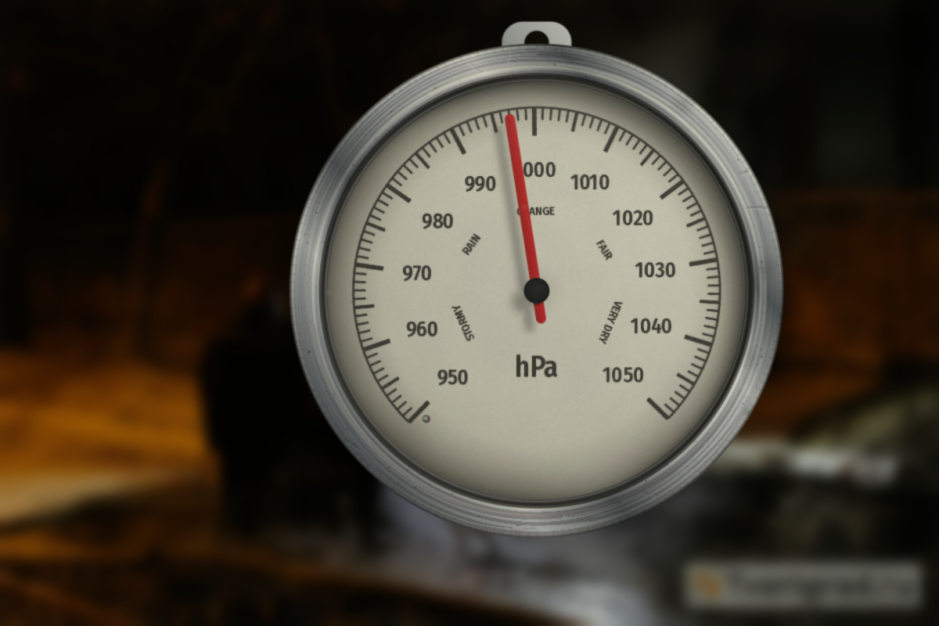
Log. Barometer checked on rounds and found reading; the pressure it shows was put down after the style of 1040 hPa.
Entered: 997 hPa
